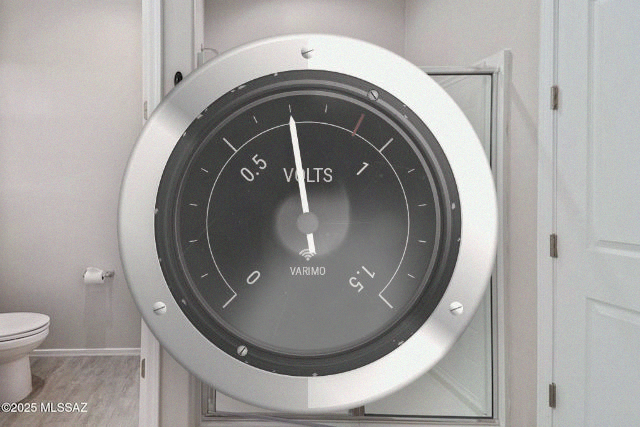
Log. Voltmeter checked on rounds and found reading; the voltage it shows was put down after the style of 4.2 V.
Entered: 0.7 V
